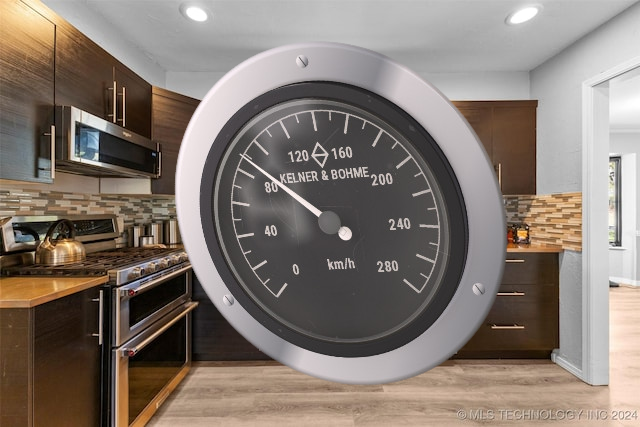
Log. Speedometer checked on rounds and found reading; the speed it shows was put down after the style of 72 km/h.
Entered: 90 km/h
